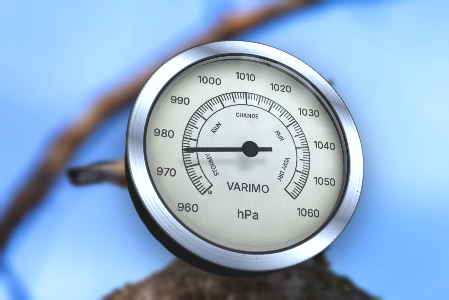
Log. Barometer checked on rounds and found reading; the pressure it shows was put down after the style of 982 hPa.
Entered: 975 hPa
